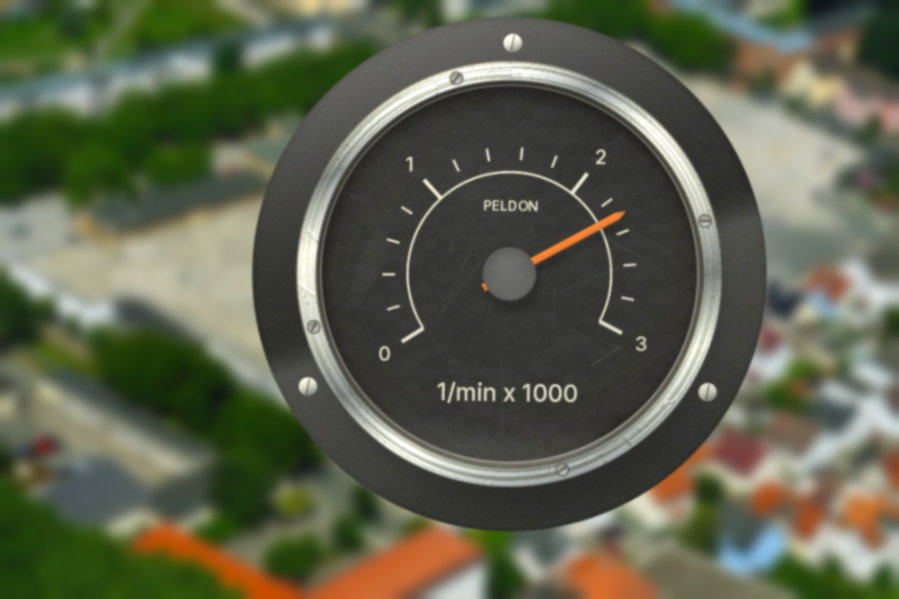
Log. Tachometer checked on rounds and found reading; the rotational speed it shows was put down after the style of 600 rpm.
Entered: 2300 rpm
